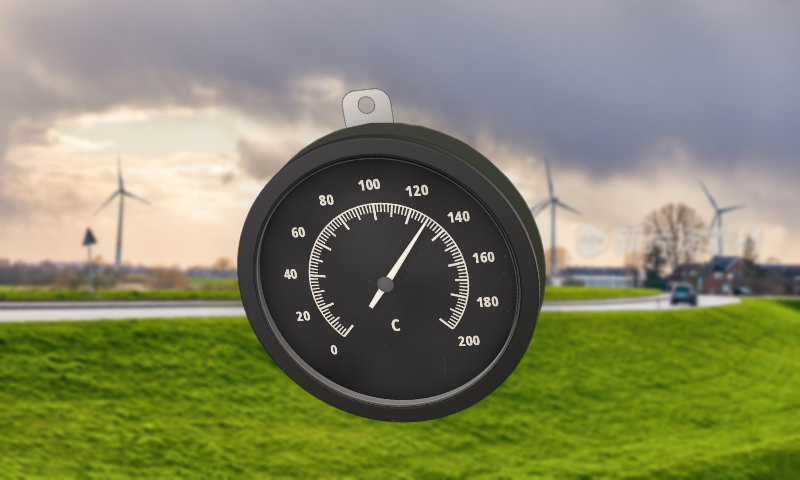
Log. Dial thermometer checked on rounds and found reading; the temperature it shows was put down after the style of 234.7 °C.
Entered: 130 °C
